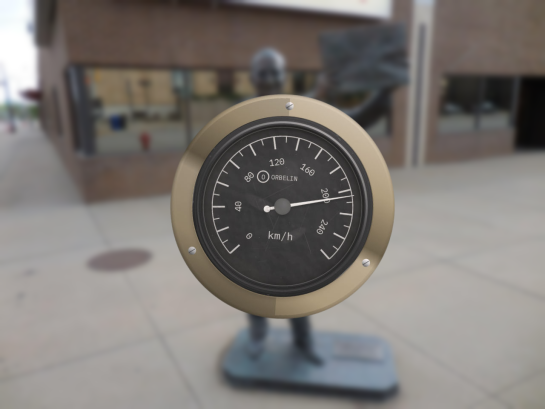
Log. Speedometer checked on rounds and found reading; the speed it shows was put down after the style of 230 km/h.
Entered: 205 km/h
